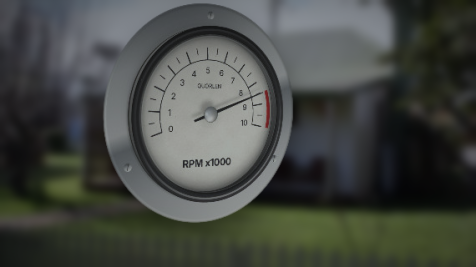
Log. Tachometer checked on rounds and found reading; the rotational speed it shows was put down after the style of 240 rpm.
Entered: 8500 rpm
